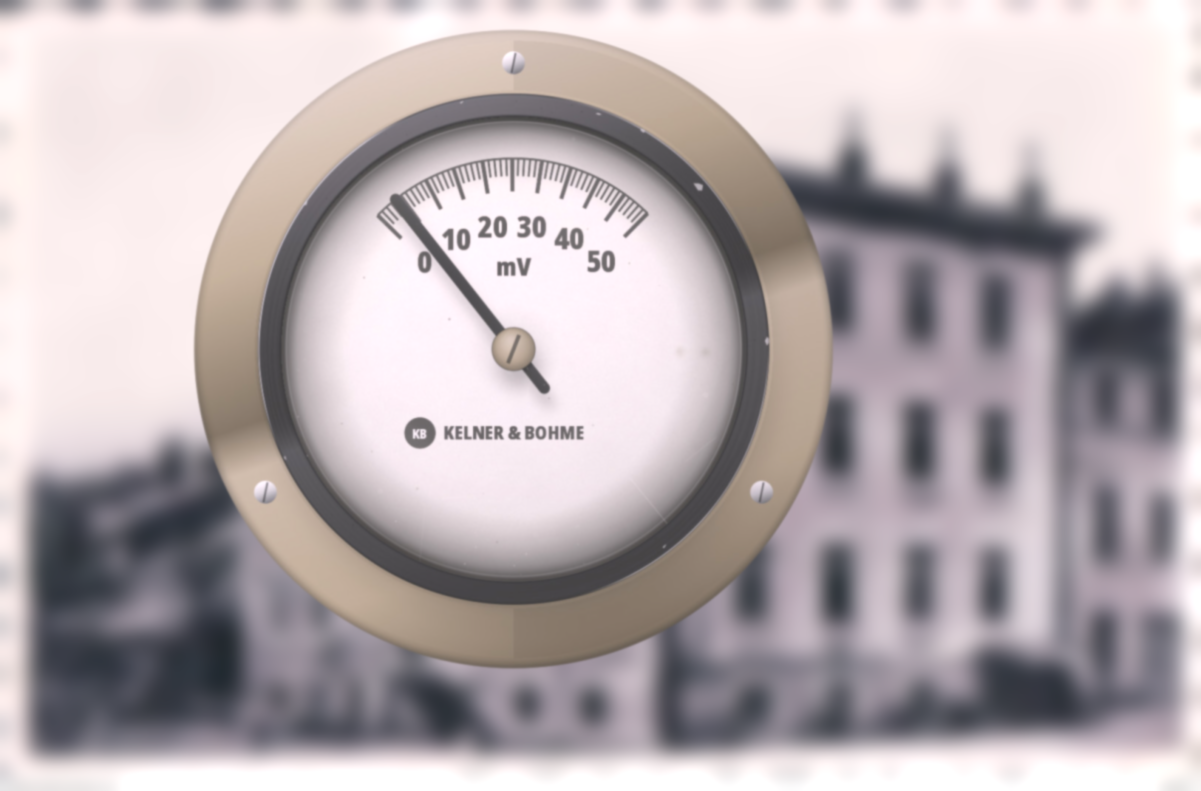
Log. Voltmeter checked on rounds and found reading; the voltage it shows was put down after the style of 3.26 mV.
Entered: 4 mV
